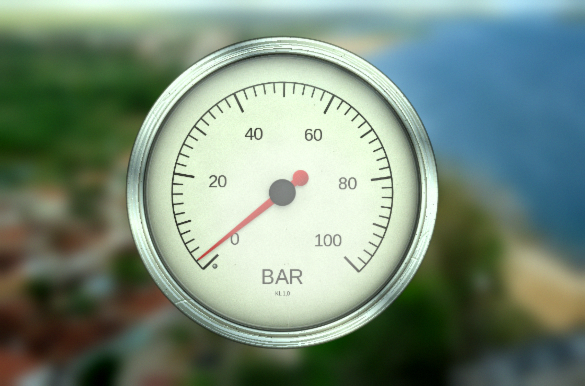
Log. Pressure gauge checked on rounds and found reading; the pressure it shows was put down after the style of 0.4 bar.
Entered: 2 bar
